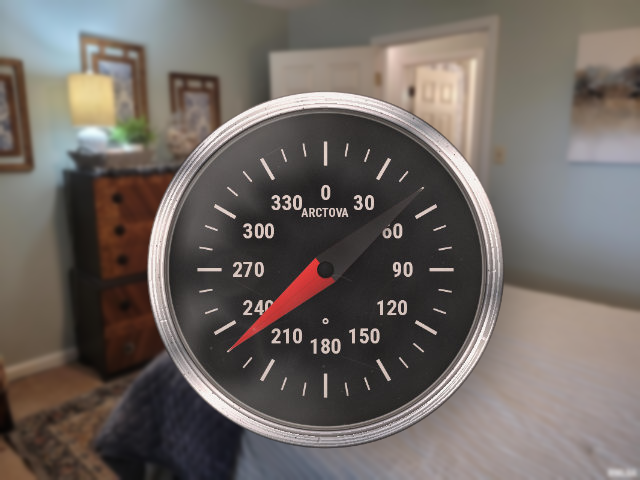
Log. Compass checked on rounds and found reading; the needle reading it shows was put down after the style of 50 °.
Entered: 230 °
